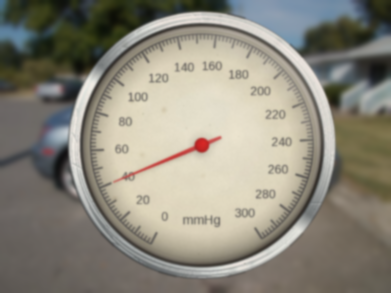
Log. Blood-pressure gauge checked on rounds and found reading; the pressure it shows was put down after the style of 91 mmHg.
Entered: 40 mmHg
